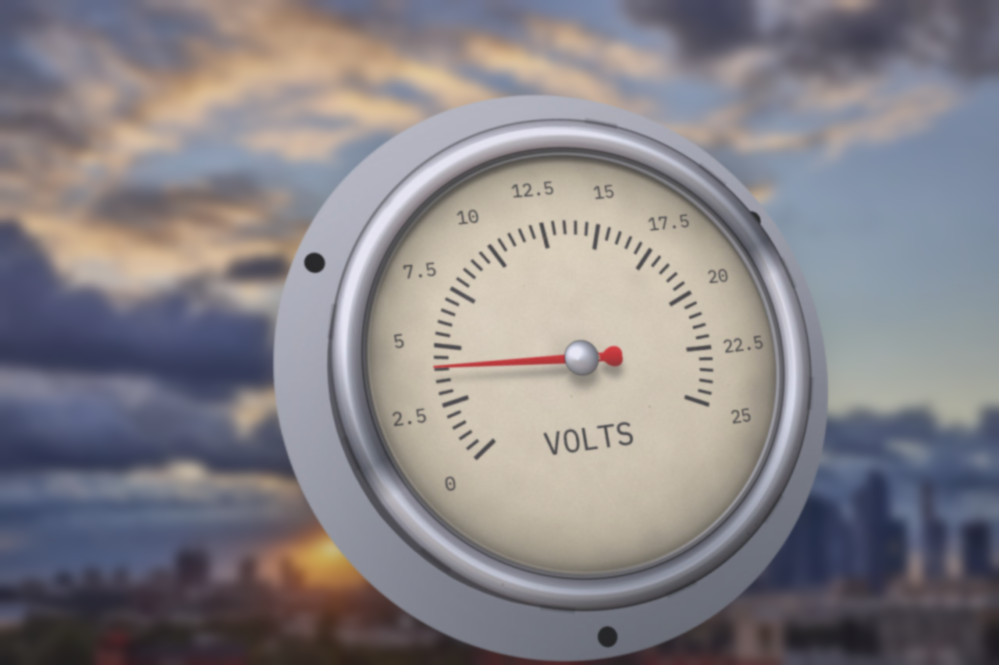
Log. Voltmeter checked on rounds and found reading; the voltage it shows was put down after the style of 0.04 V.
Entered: 4 V
